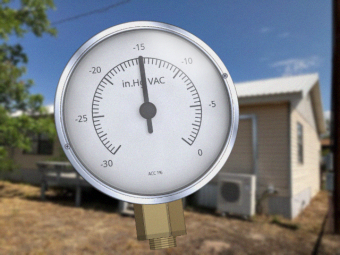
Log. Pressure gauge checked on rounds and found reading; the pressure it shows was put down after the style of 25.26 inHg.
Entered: -15 inHg
